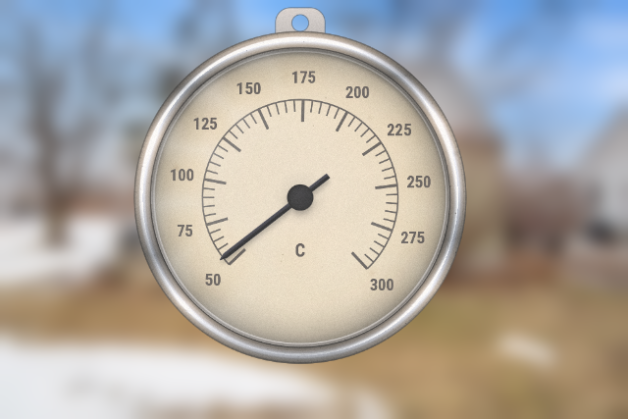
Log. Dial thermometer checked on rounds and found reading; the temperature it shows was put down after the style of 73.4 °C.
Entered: 55 °C
